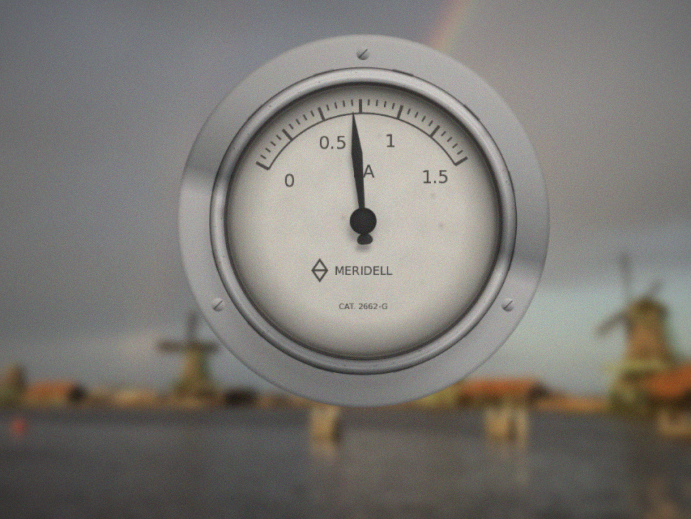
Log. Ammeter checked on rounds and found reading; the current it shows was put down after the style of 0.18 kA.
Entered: 0.7 kA
